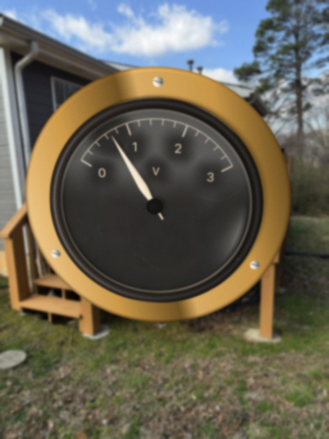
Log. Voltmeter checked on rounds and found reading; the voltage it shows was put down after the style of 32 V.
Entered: 0.7 V
